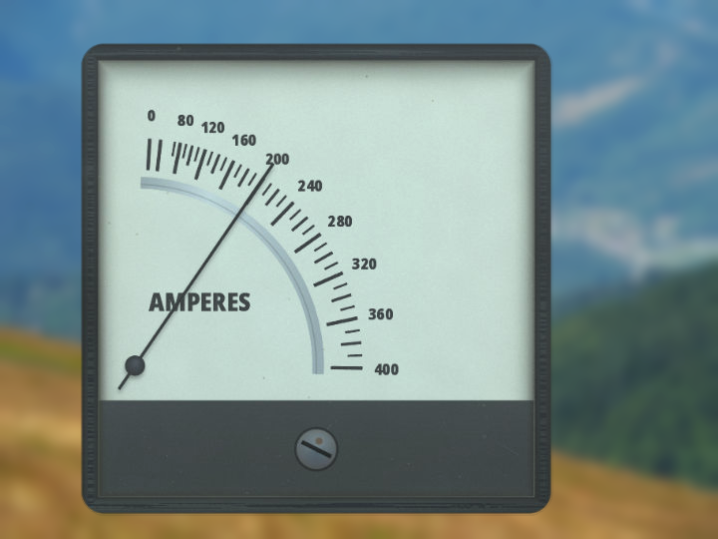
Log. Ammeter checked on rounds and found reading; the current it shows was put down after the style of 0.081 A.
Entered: 200 A
